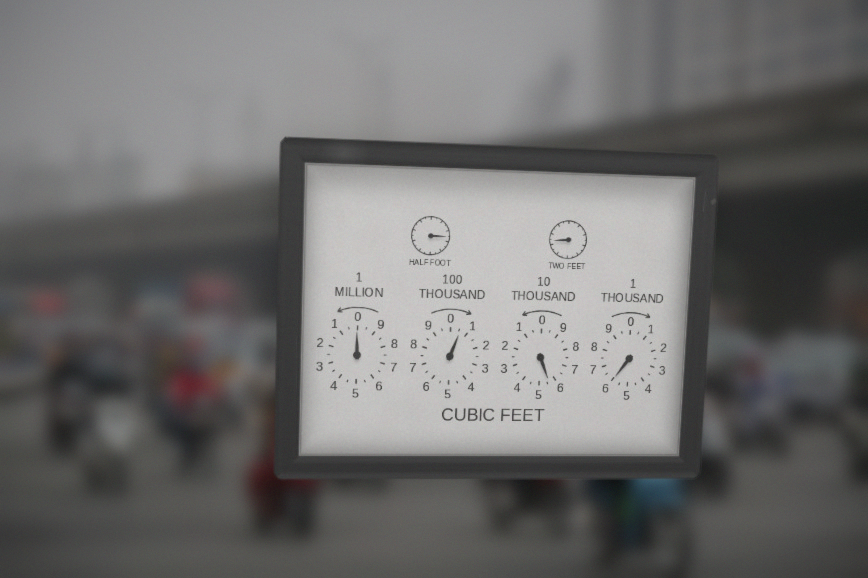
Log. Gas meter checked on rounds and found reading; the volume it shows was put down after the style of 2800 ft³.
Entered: 5600 ft³
